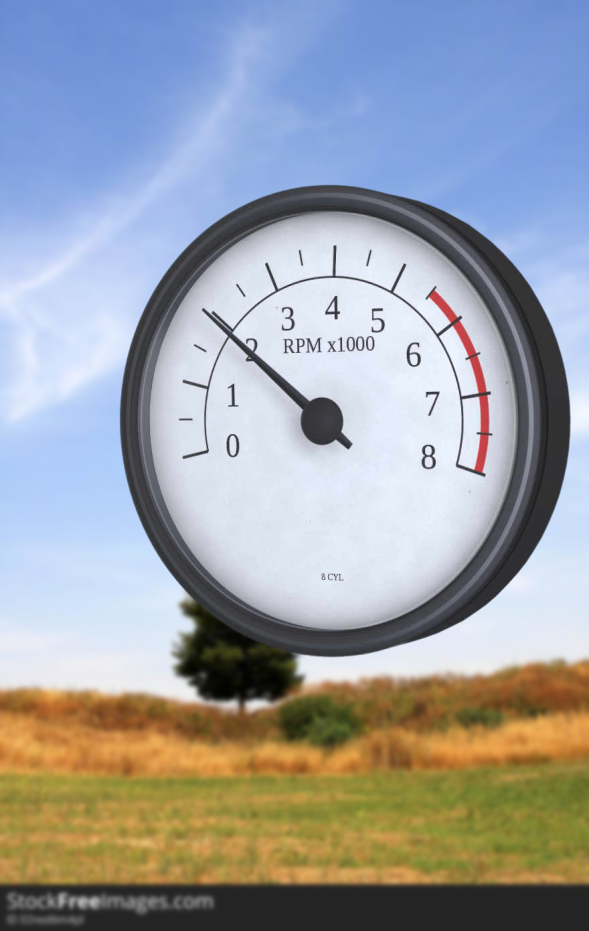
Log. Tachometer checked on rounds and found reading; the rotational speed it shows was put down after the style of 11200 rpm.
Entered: 2000 rpm
